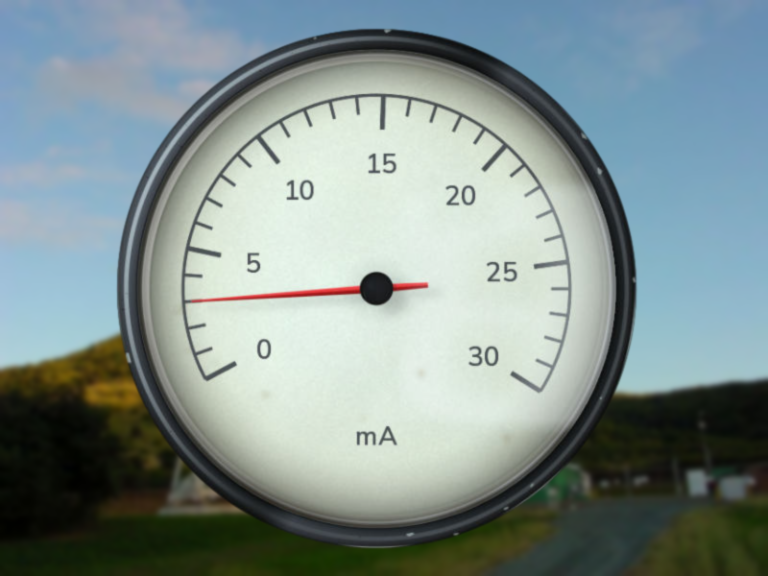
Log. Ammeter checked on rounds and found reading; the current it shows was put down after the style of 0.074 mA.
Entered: 3 mA
